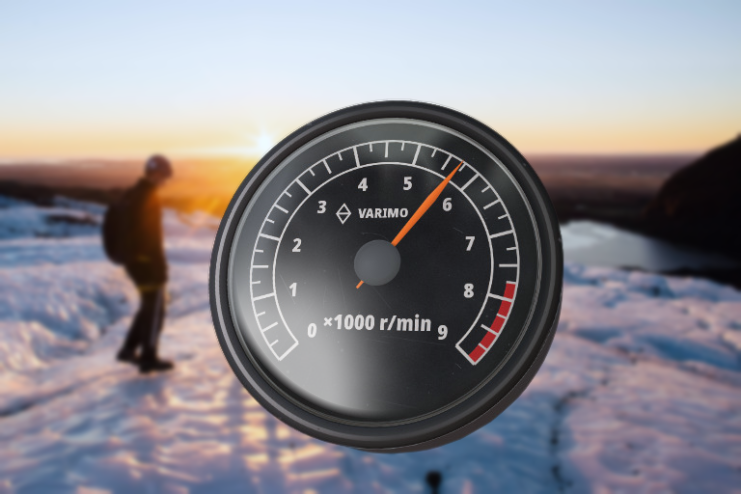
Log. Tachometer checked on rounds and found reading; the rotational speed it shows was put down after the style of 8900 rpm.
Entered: 5750 rpm
